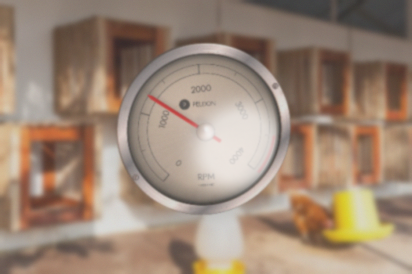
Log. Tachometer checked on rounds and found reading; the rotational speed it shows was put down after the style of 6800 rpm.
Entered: 1250 rpm
